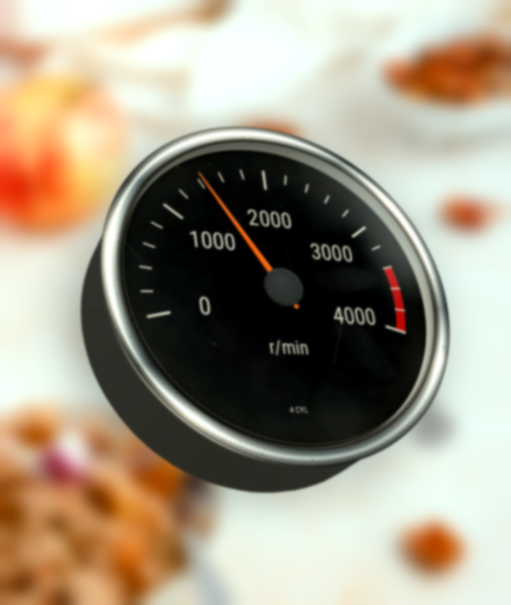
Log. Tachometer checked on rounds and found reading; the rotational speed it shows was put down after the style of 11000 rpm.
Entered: 1400 rpm
